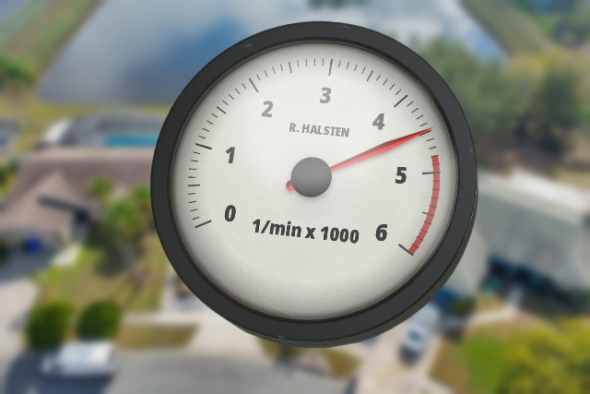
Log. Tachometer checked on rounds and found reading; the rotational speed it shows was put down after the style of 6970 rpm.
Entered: 4500 rpm
